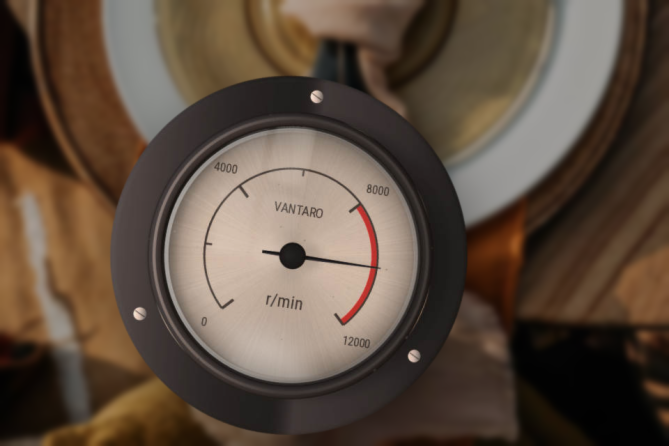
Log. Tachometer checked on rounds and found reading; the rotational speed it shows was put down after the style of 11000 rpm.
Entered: 10000 rpm
